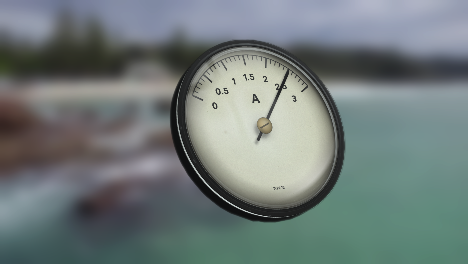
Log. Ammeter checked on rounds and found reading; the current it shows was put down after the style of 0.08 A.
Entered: 2.5 A
